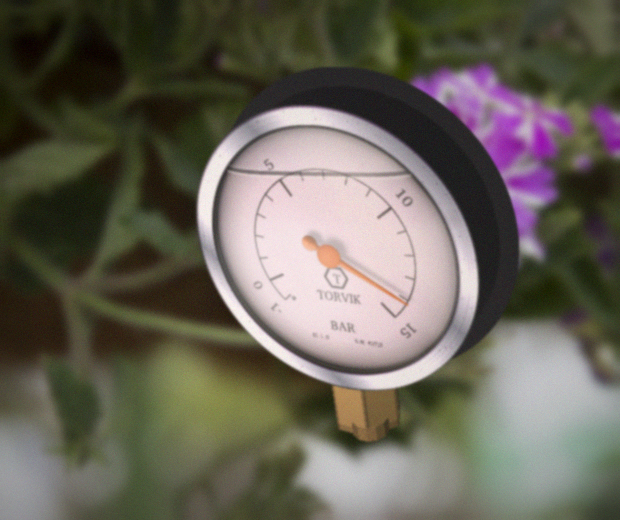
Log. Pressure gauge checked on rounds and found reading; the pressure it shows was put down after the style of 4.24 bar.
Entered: 14 bar
